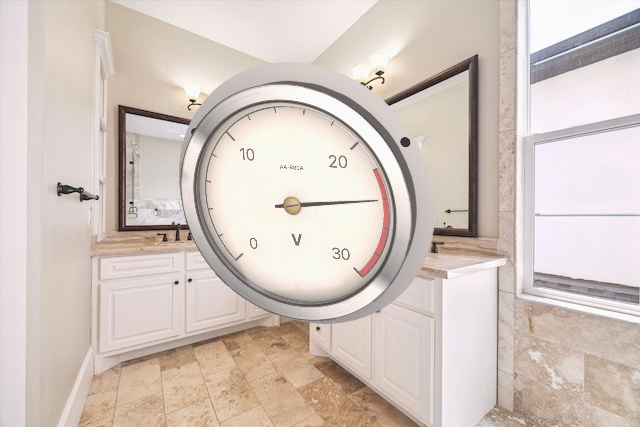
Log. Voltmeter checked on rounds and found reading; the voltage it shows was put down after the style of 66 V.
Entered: 24 V
